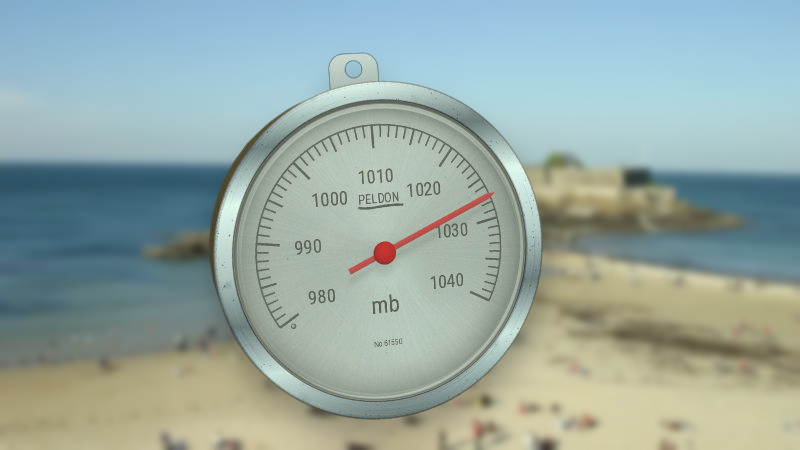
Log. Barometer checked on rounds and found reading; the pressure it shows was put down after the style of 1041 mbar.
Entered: 1027 mbar
